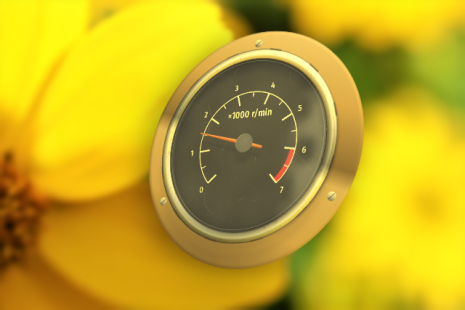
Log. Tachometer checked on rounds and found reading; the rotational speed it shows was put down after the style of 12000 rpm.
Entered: 1500 rpm
